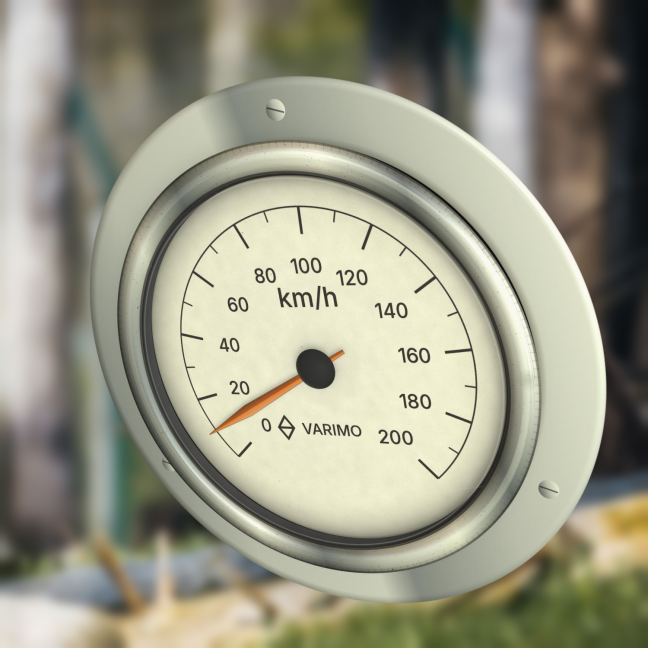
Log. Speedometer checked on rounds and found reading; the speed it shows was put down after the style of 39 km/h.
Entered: 10 km/h
